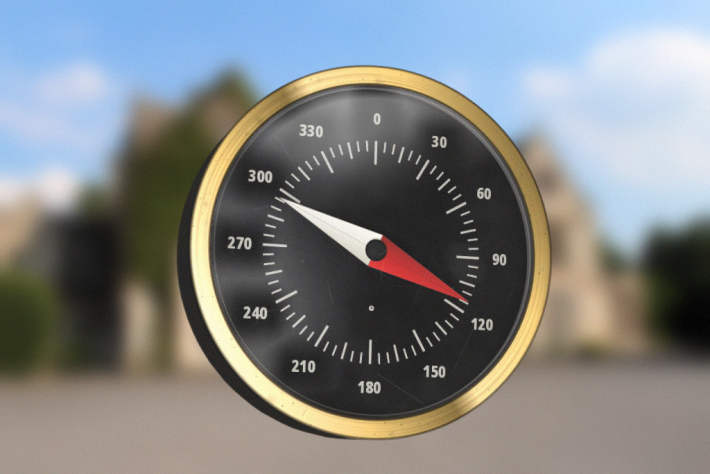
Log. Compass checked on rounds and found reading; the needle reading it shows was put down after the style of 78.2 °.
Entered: 115 °
